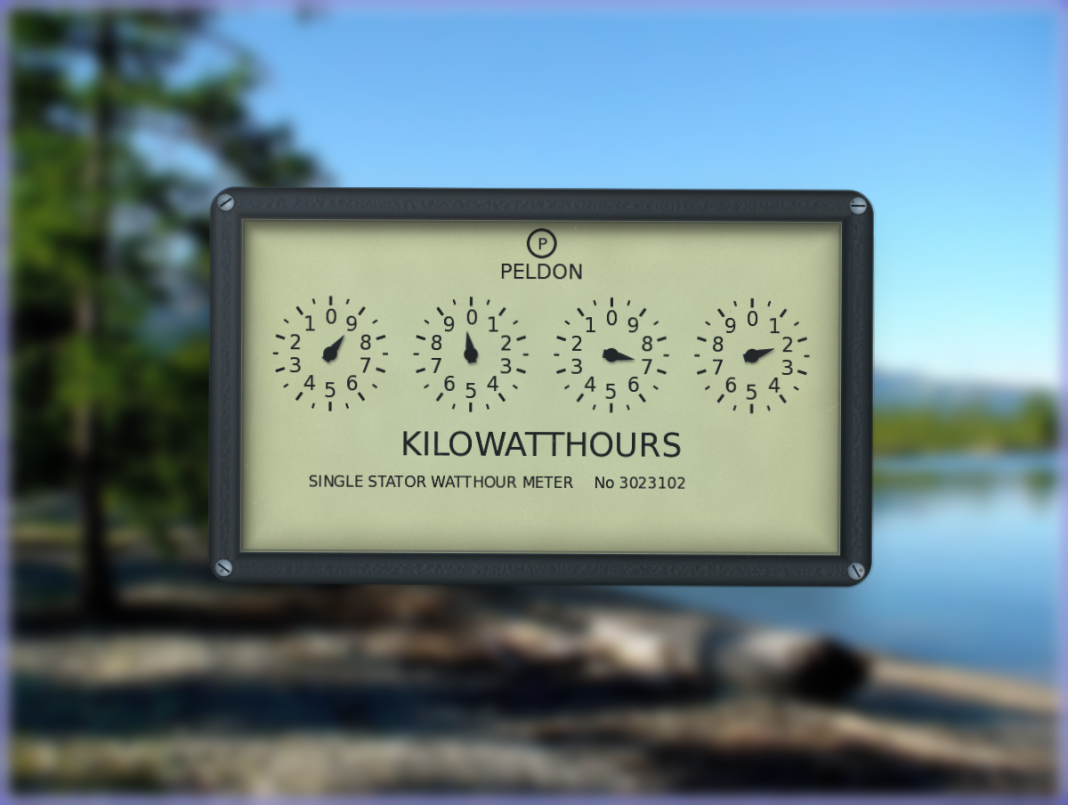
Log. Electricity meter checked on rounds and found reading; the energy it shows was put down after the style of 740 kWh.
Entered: 8972 kWh
